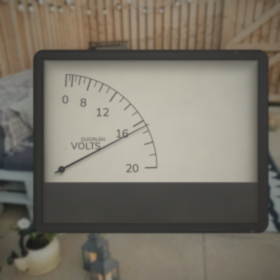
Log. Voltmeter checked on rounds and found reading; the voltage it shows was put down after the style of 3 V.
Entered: 16.5 V
